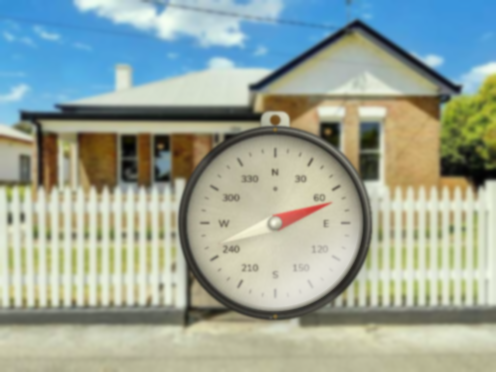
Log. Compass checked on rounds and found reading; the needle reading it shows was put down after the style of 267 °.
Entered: 70 °
